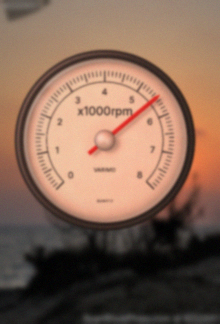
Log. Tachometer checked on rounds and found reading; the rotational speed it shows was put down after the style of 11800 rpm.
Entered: 5500 rpm
